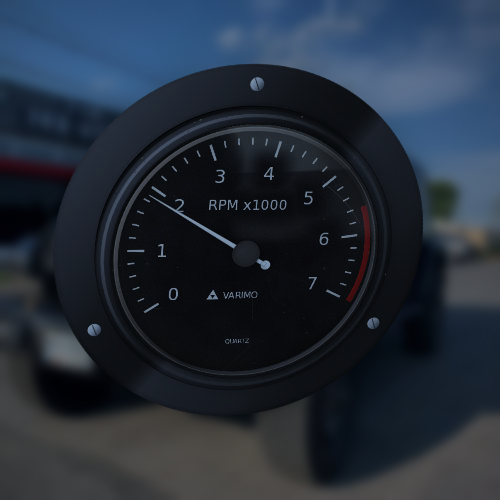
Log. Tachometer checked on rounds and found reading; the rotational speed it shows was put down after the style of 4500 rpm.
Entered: 1900 rpm
